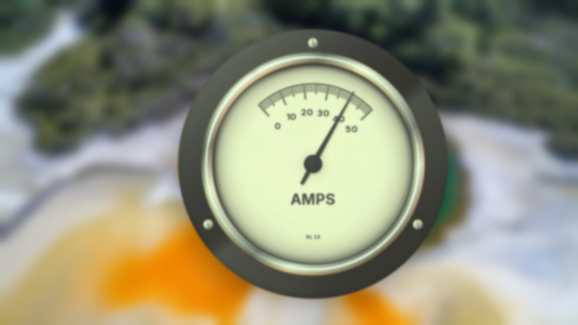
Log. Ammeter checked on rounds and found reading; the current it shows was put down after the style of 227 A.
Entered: 40 A
